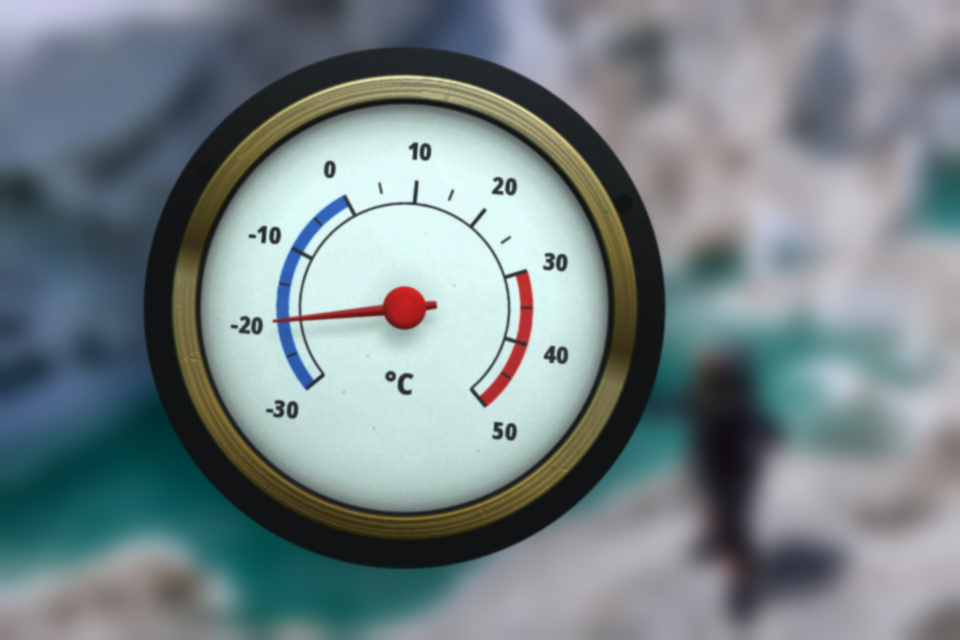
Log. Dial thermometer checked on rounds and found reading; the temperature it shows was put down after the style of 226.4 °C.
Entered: -20 °C
